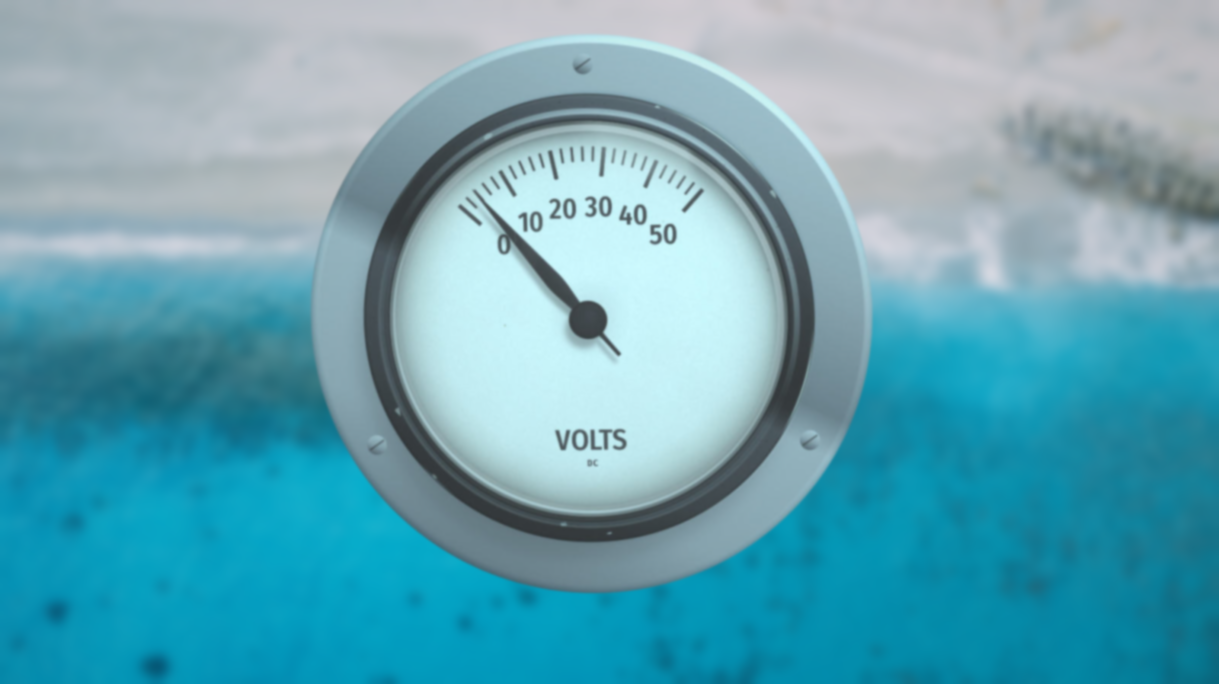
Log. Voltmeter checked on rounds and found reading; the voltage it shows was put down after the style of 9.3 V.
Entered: 4 V
